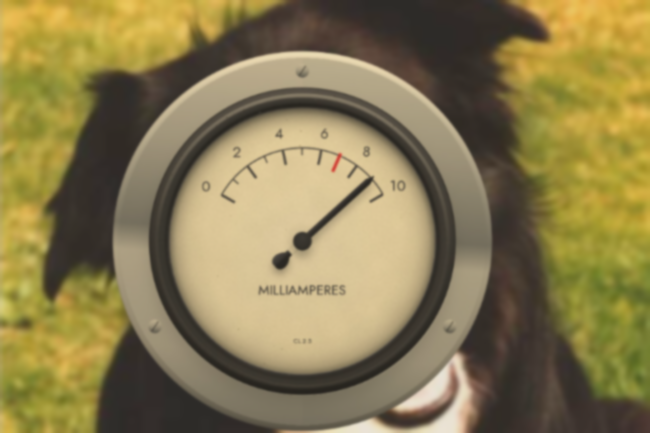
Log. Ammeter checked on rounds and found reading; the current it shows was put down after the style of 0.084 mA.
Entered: 9 mA
